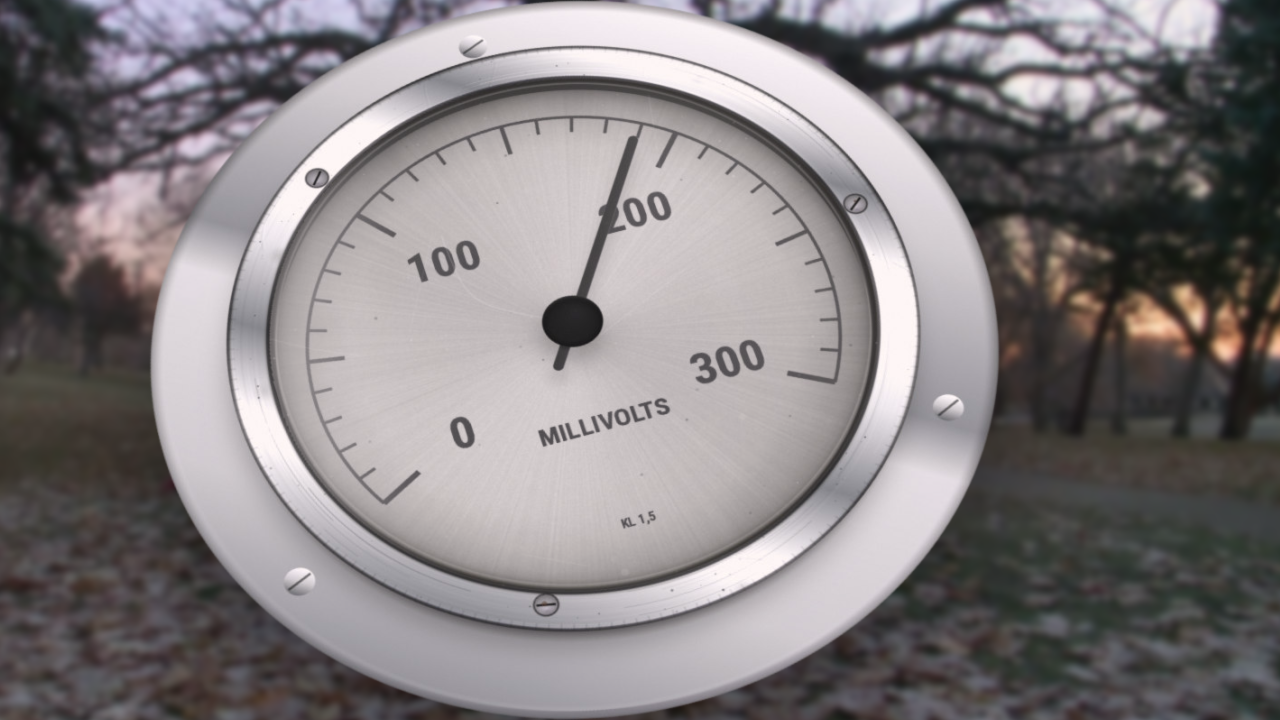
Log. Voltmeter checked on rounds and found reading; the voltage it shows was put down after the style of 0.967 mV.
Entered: 190 mV
